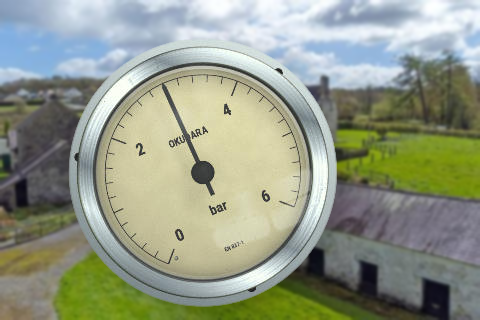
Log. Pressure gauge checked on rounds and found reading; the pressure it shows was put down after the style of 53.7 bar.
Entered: 3 bar
